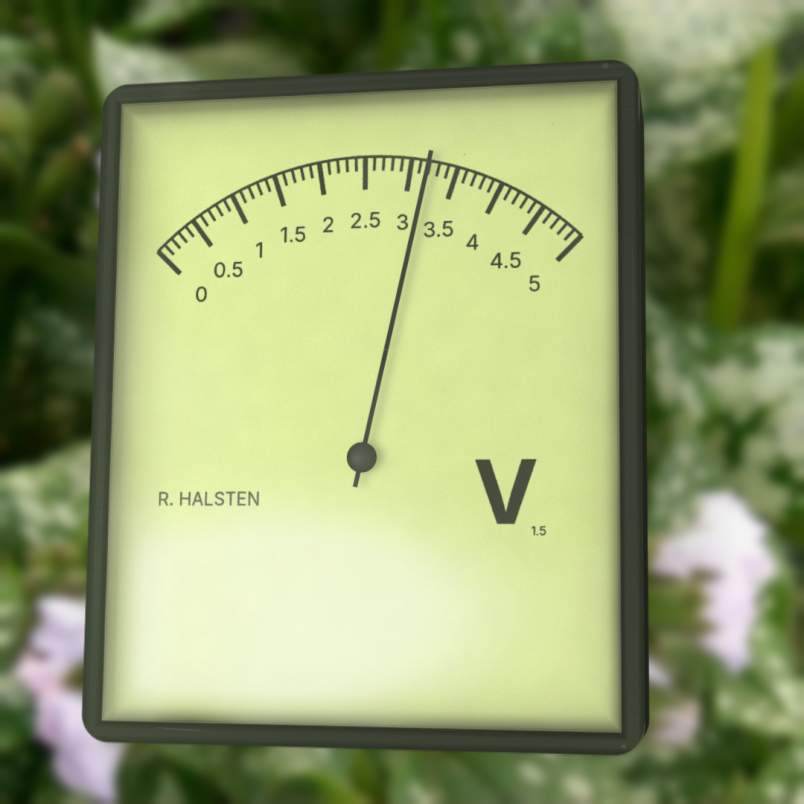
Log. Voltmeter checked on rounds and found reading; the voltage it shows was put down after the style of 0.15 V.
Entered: 3.2 V
